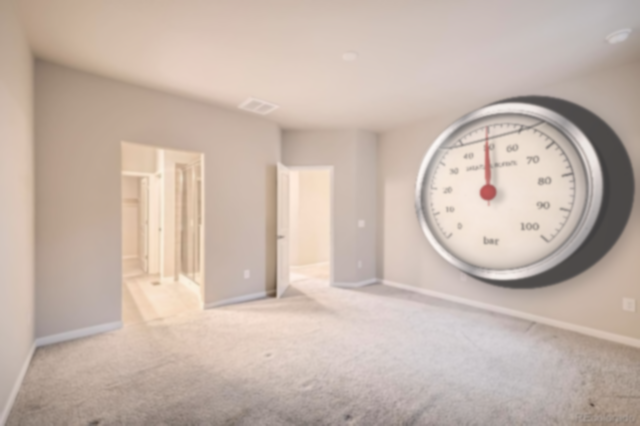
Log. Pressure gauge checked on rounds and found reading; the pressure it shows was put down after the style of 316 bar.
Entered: 50 bar
